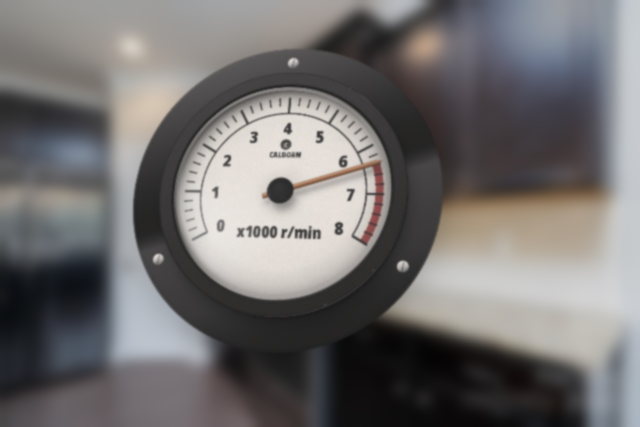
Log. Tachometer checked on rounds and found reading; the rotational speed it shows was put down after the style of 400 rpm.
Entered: 6400 rpm
